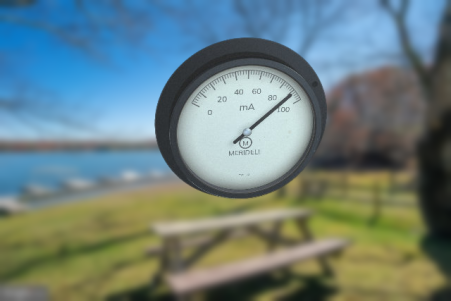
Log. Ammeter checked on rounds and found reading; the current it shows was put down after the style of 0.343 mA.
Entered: 90 mA
